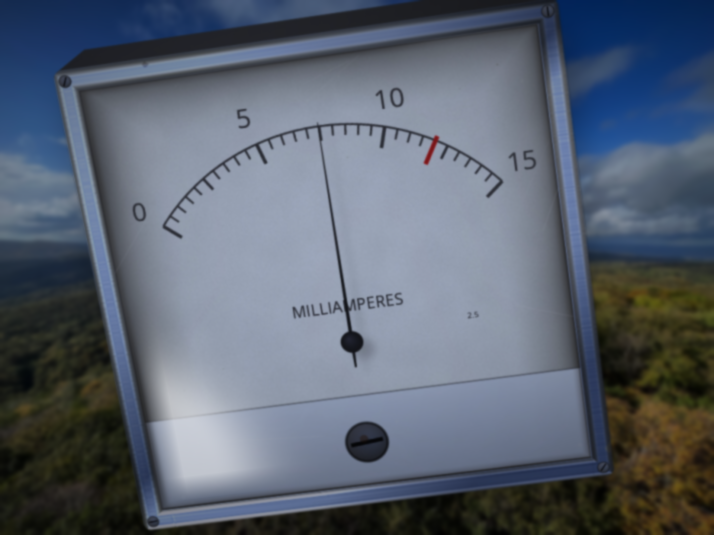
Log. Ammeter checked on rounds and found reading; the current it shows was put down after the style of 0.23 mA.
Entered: 7.5 mA
